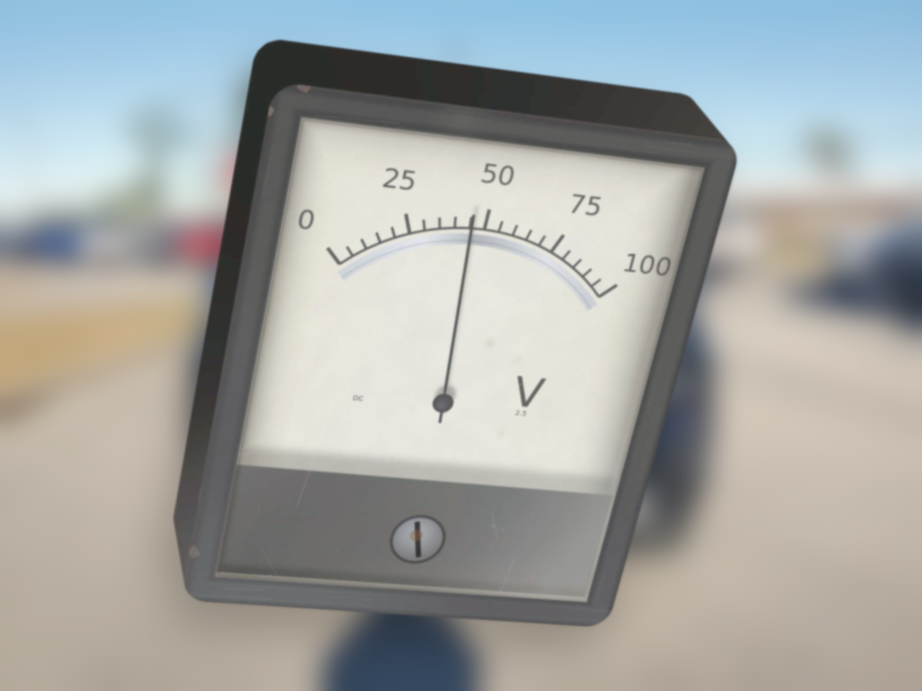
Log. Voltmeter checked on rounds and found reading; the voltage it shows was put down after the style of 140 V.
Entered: 45 V
